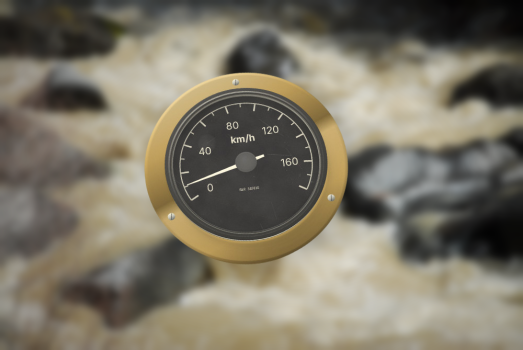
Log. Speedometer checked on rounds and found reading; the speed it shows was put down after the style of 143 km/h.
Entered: 10 km/h
